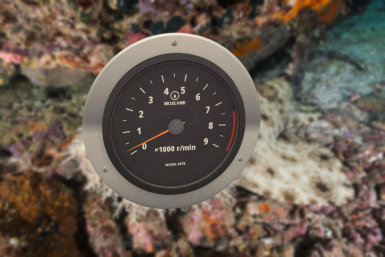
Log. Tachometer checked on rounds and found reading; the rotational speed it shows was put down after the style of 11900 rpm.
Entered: 250 rpm
